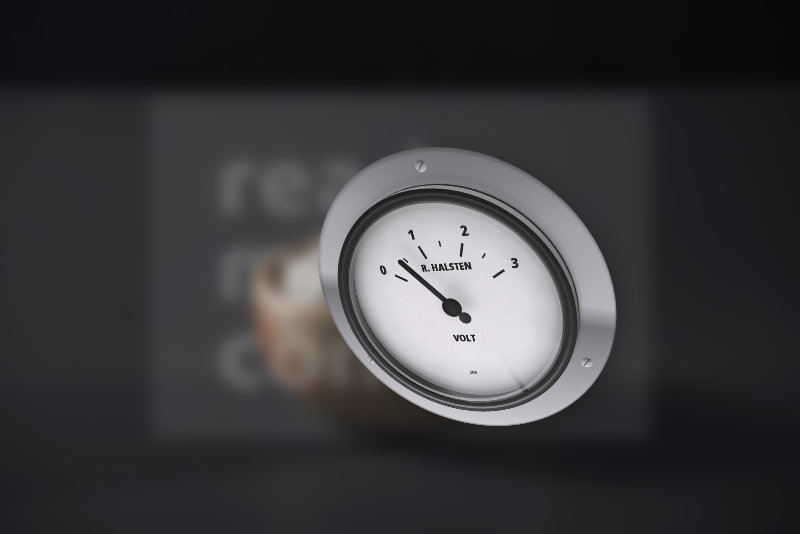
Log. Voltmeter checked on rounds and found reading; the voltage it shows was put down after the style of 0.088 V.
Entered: 0.5 V
